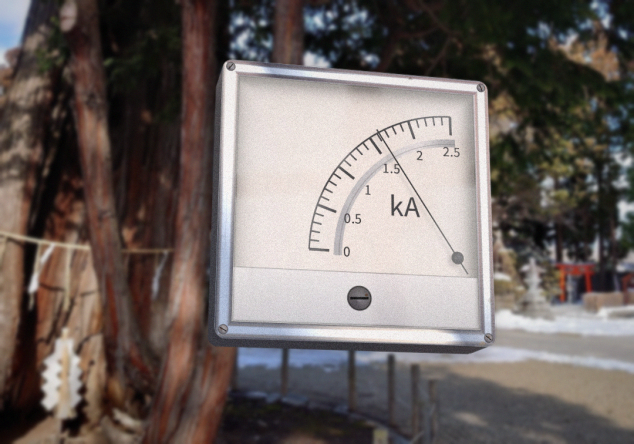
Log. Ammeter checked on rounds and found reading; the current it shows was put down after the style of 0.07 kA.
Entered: 1.6 kA
